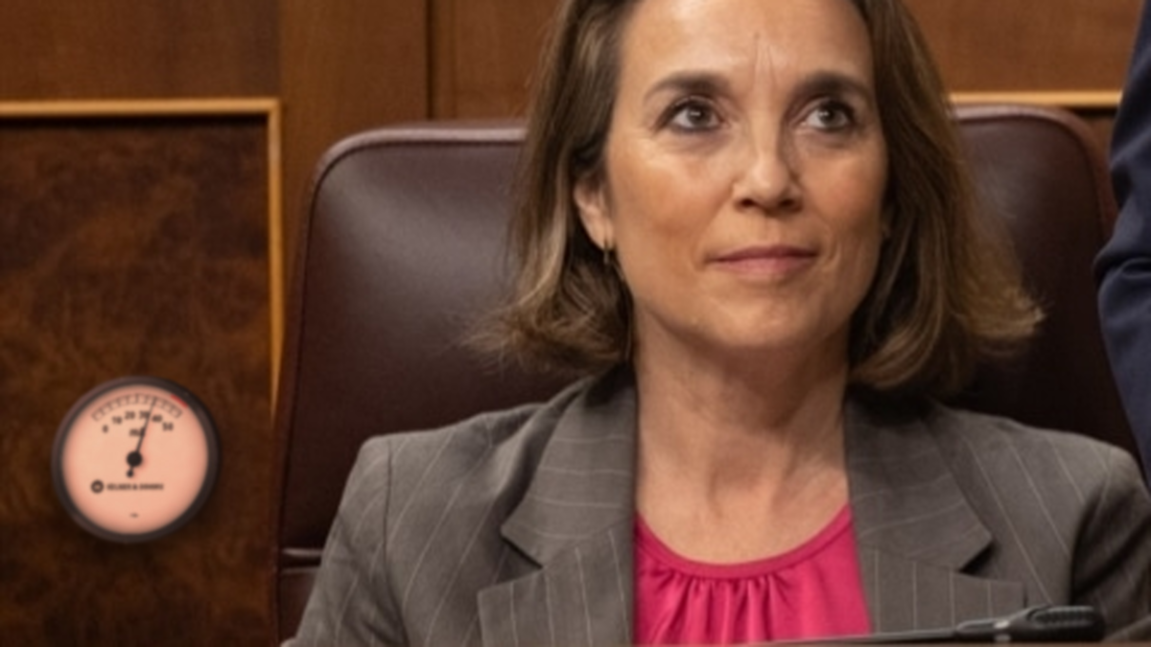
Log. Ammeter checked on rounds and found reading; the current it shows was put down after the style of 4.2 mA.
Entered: 35 mA
